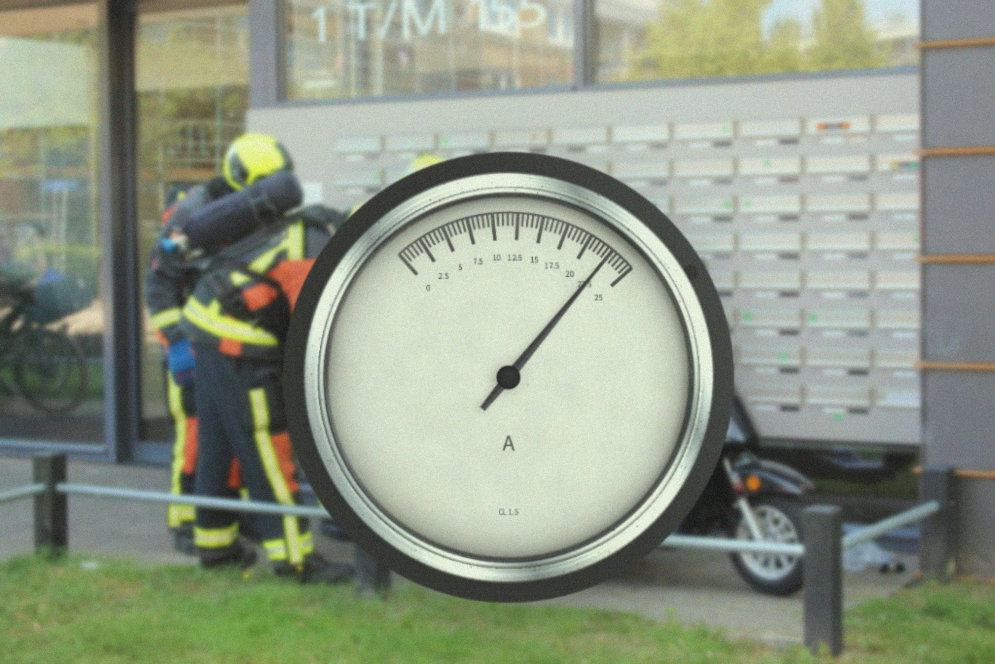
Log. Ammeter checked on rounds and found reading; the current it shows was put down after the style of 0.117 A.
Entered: 22.5 A
